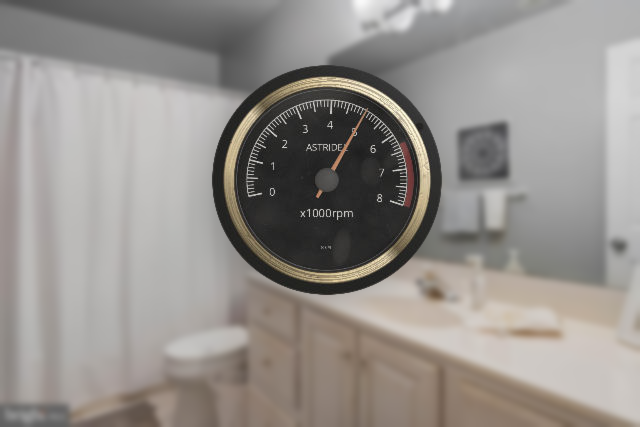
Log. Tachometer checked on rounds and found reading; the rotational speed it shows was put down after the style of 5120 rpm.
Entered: 5000 rpm
